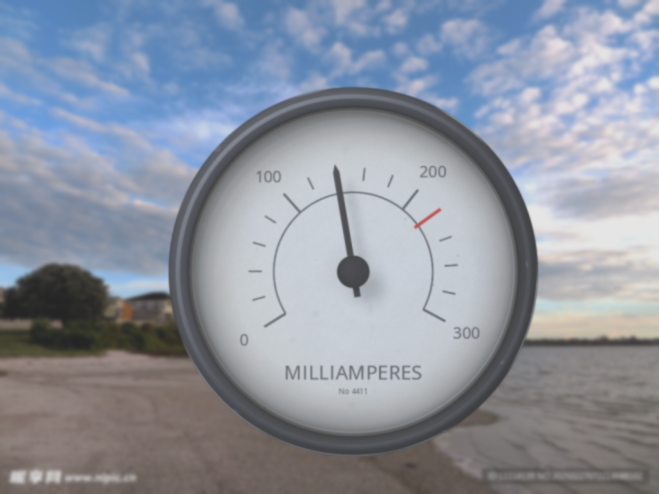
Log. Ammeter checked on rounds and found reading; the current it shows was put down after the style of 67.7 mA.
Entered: 140 mA
